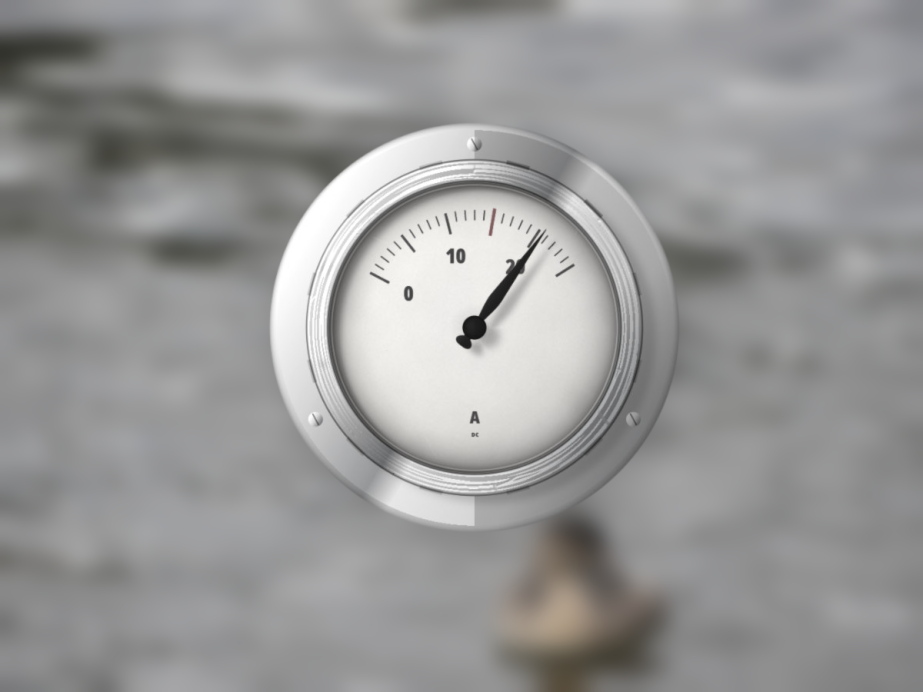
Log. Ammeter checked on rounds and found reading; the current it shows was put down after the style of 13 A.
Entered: 20.5 A
